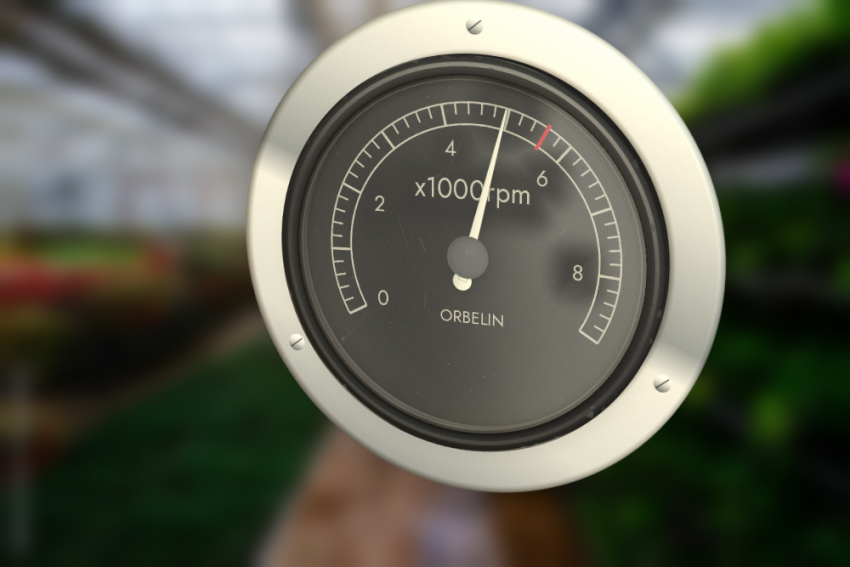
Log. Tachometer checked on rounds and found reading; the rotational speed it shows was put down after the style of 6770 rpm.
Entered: 5000 rpm
